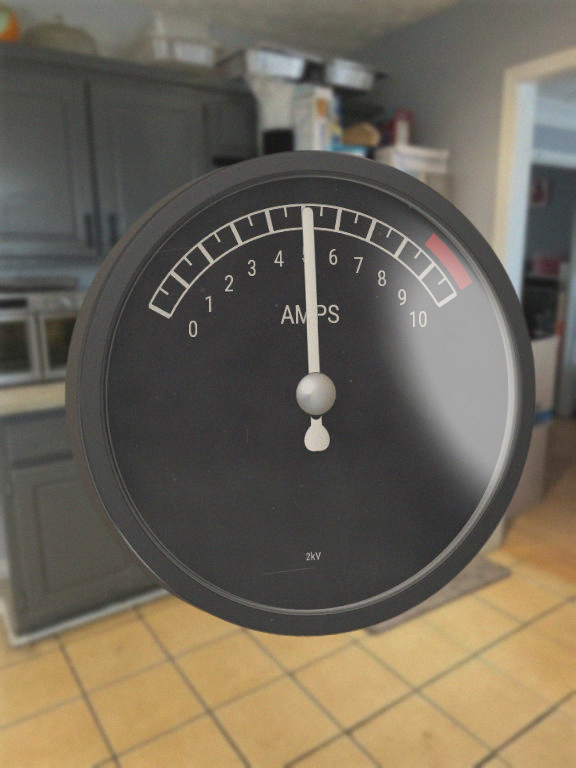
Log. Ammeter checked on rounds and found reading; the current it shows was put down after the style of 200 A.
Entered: 5 A
